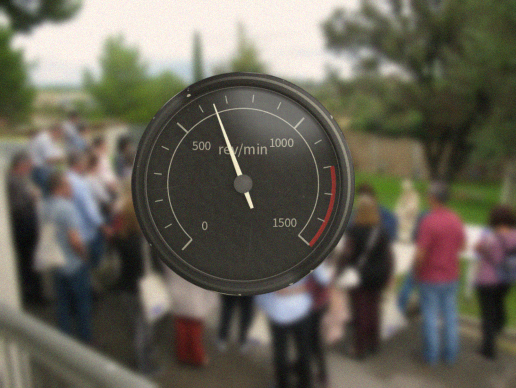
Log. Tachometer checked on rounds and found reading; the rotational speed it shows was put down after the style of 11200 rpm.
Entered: 650 rpm
